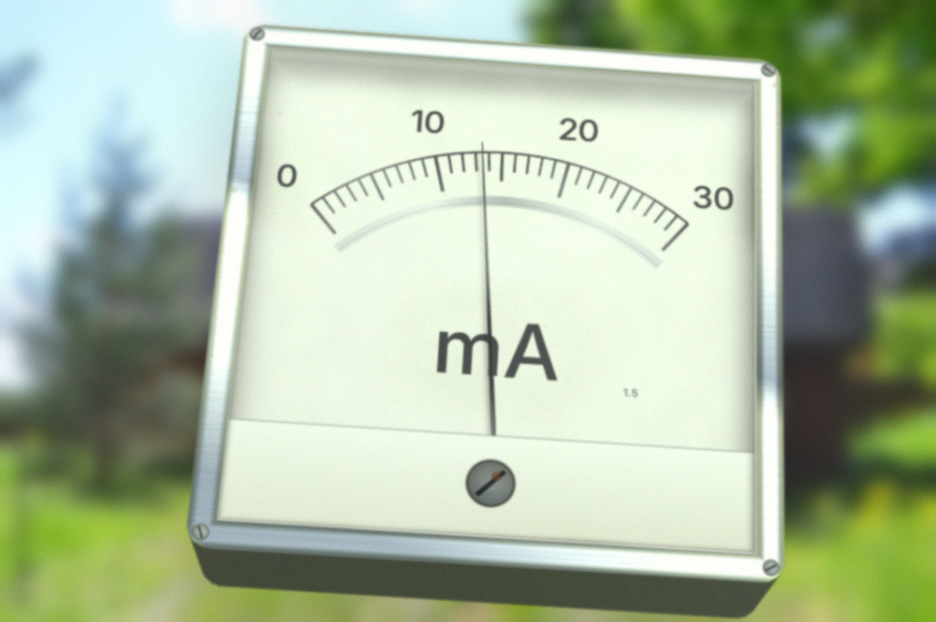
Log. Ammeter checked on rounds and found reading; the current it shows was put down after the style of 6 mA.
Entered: 13.5 mA
